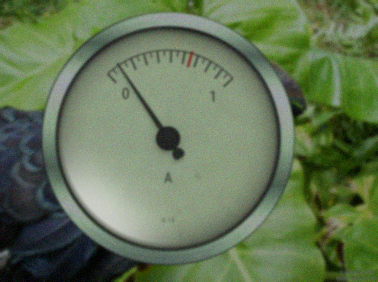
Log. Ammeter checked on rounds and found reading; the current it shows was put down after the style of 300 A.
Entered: 0.1 A
